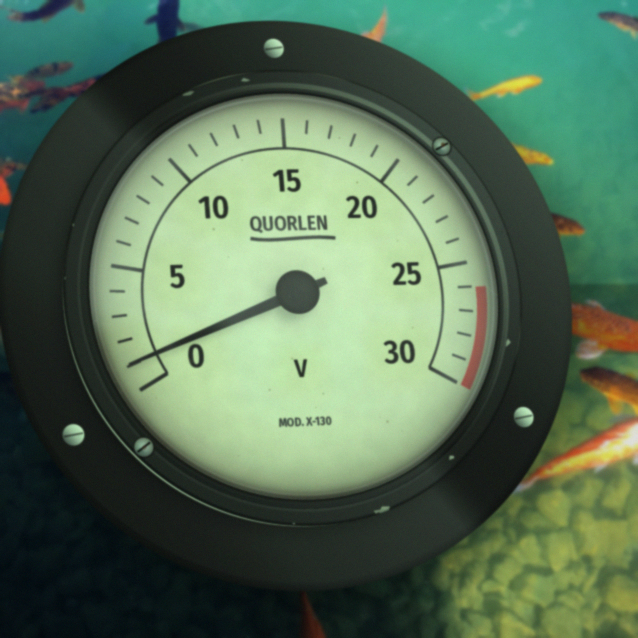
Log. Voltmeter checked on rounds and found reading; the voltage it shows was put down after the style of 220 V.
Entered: 1 V
